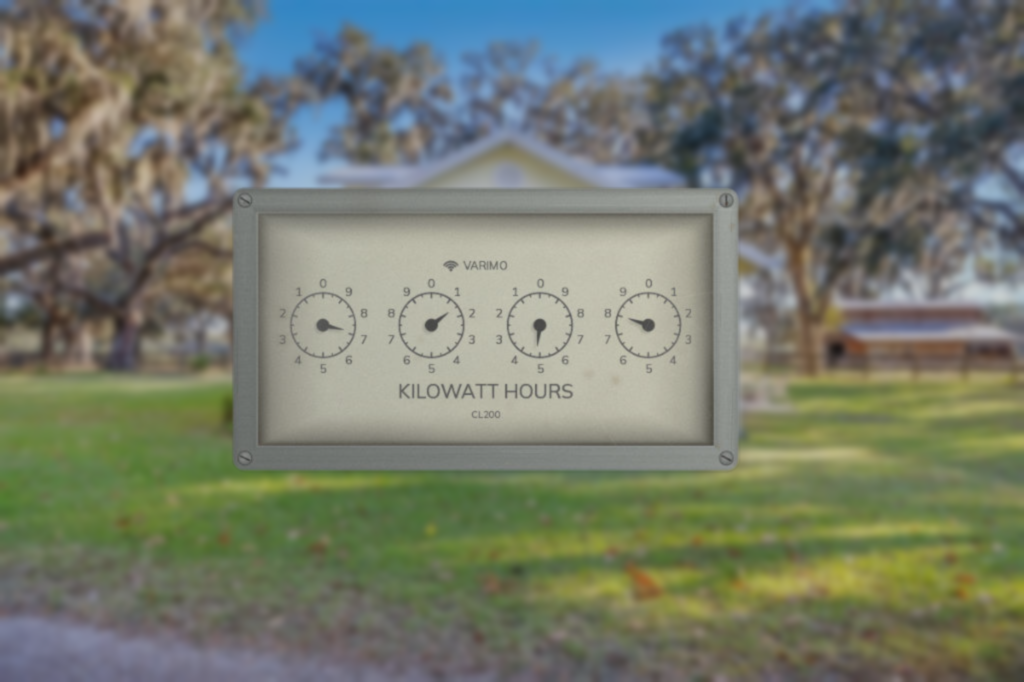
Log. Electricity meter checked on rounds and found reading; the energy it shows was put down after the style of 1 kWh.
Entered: 7148 kWh
